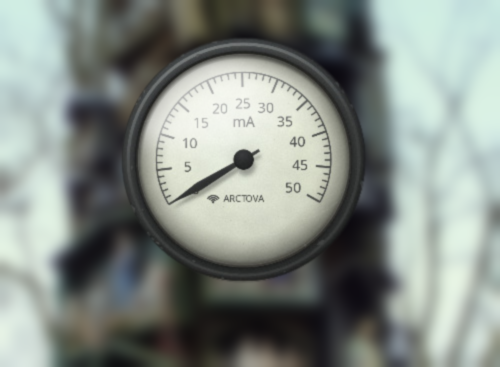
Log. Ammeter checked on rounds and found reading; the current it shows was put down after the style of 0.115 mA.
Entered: 0 mA
